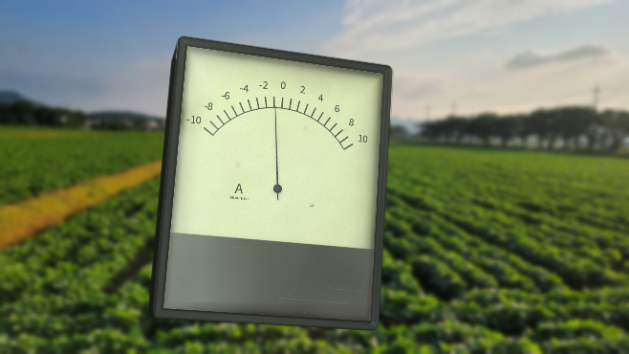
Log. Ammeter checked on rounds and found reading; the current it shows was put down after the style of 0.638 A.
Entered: -1 A
